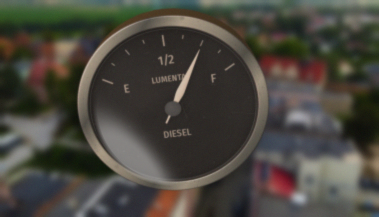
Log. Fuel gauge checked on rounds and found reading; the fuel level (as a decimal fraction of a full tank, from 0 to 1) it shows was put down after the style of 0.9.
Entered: 0.75
